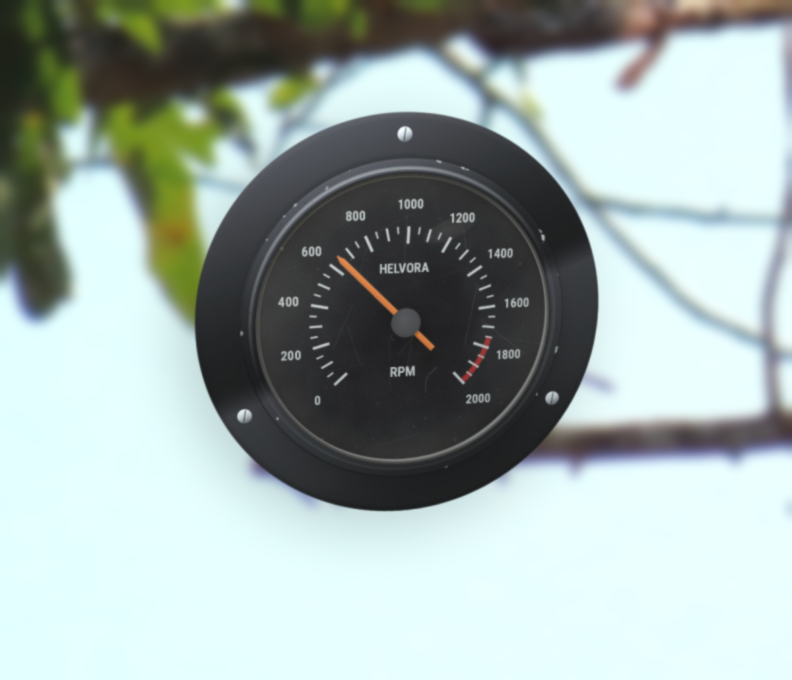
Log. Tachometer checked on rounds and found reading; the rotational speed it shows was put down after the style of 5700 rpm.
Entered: 650 rpm
